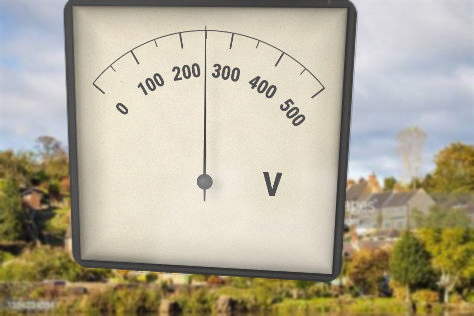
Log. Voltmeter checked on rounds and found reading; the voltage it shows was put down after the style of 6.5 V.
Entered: 250 V
